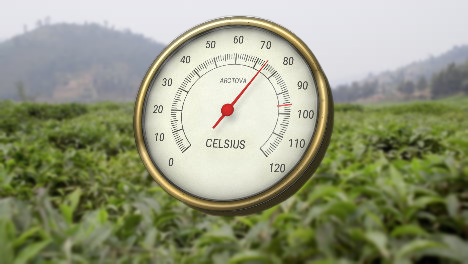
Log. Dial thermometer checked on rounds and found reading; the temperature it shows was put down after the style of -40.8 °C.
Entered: 75 °C
